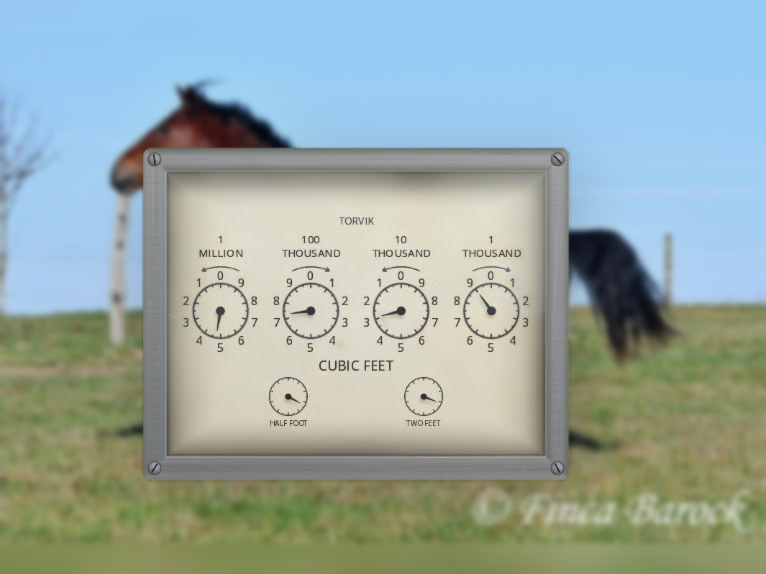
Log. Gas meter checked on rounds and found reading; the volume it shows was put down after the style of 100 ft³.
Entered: 472900 ft³
